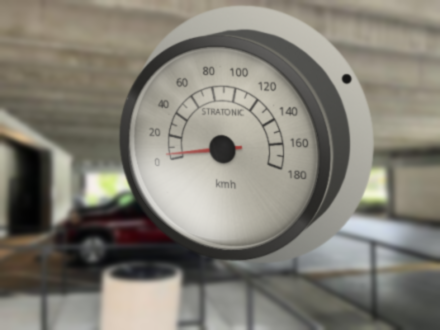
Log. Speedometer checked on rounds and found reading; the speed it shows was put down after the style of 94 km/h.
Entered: 5 km/h
